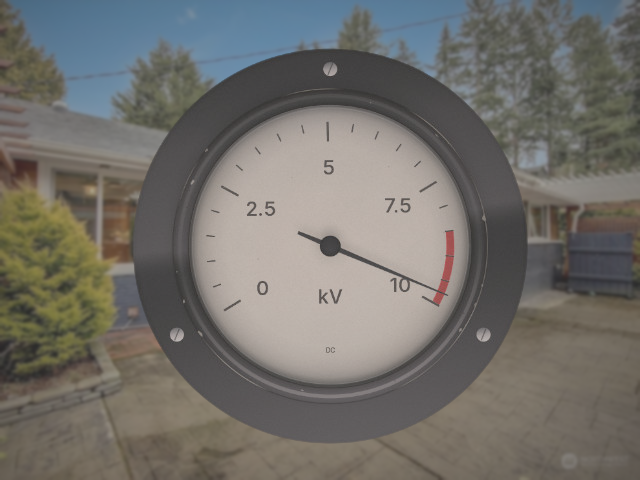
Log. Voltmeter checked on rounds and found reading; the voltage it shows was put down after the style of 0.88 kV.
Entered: 9.75 kV
